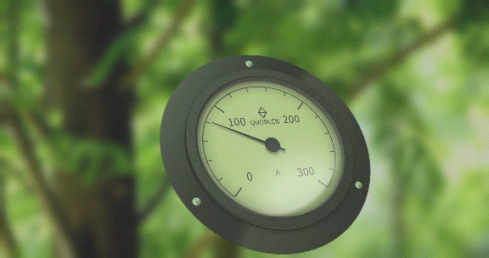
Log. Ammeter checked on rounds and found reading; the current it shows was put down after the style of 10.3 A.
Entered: 80 A
